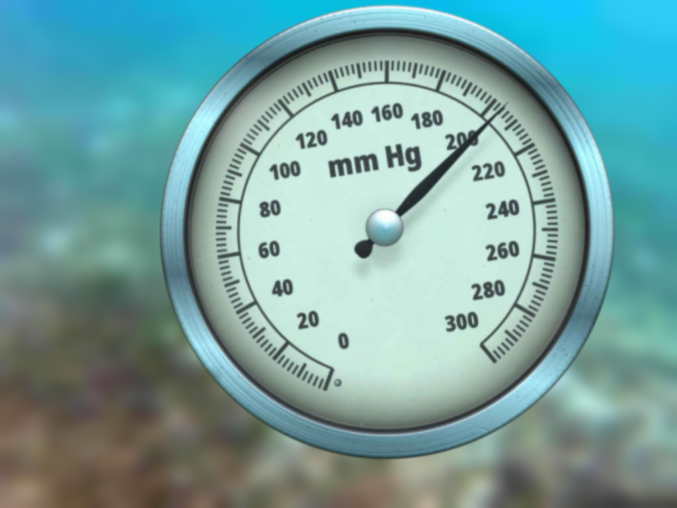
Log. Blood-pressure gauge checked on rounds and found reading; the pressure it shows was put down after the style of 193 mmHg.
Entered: 204 mmHg
